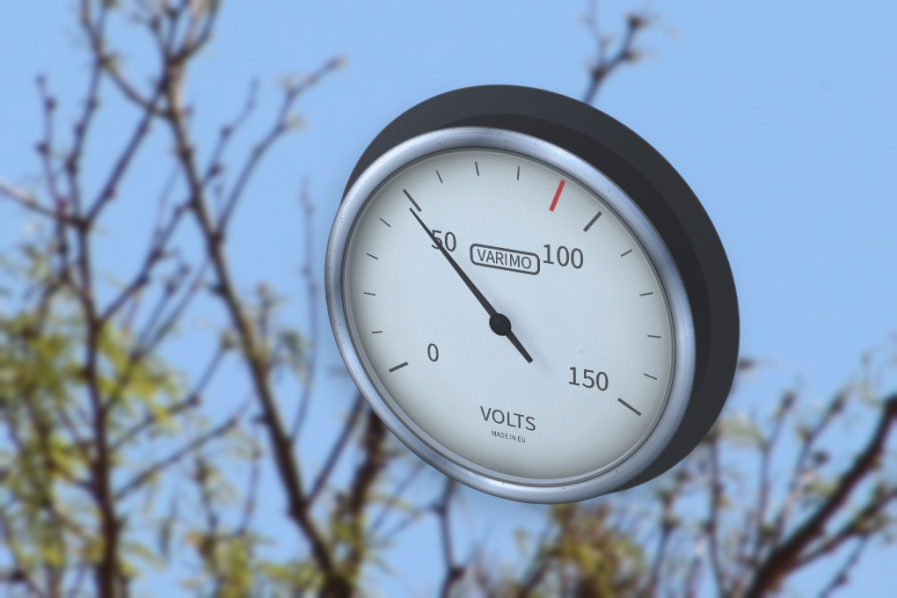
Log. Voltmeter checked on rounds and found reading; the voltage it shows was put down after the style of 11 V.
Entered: 50 V
